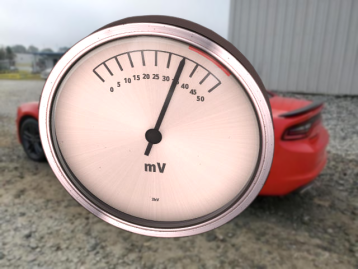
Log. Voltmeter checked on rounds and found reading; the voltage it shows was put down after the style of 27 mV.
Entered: 35 mV
